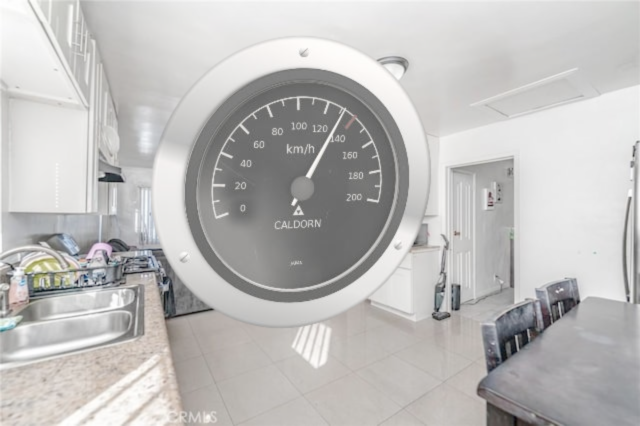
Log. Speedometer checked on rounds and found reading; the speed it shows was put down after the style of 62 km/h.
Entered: 130 km/h
